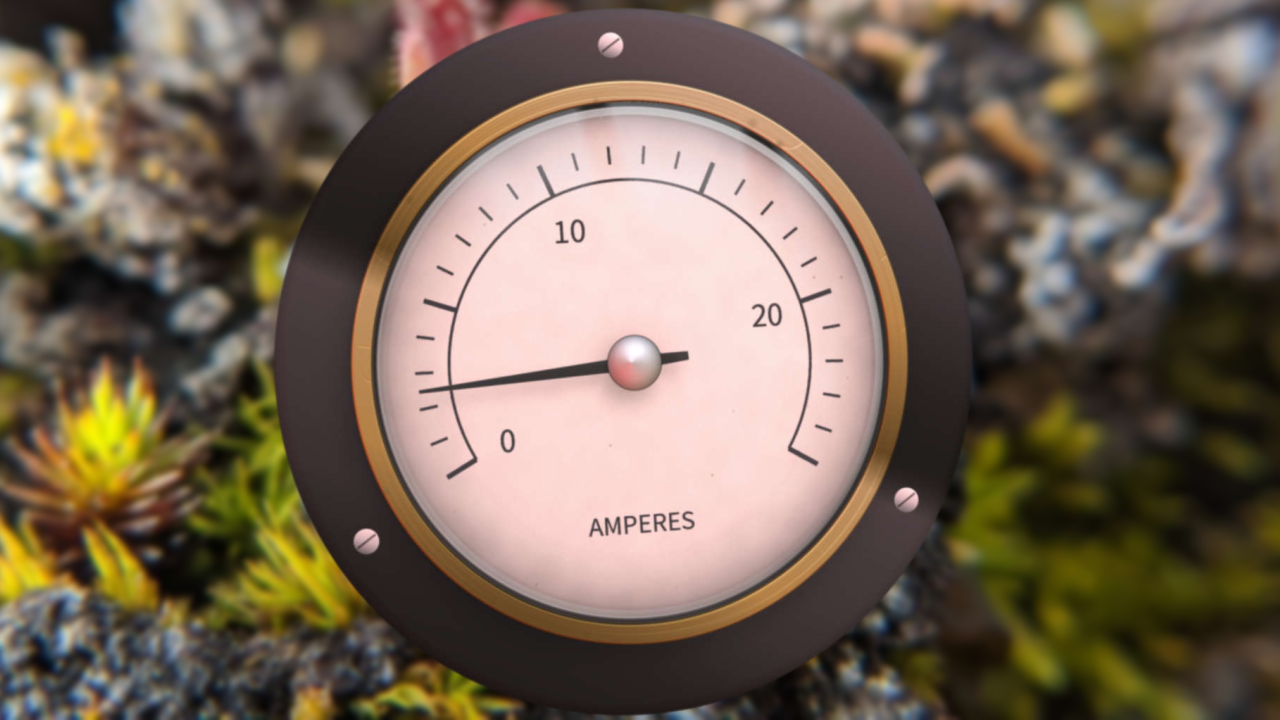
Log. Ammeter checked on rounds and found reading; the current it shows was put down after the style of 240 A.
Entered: 2.5 A
